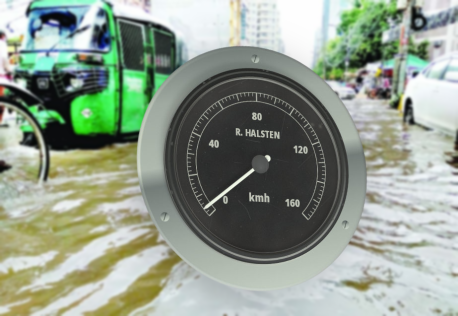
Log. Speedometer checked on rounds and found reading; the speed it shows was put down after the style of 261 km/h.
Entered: 4 km/h
